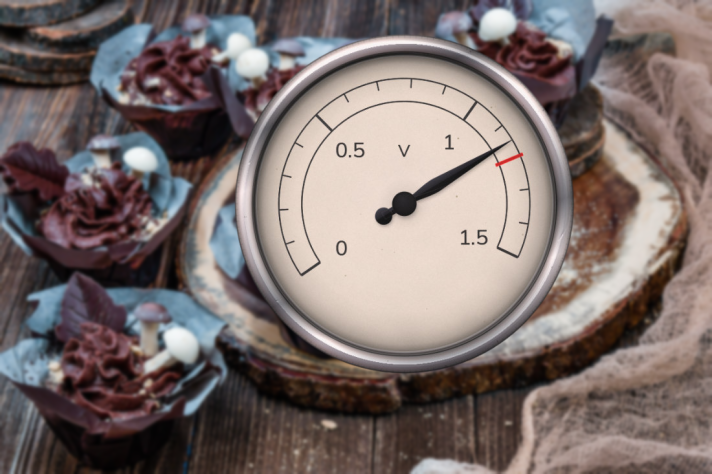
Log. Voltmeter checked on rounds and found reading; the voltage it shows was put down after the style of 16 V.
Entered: 1.15 V
